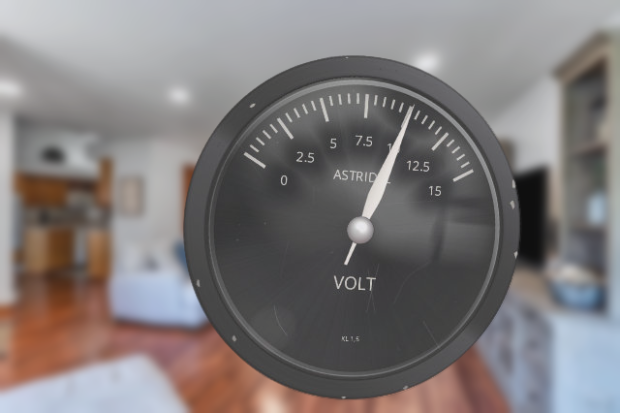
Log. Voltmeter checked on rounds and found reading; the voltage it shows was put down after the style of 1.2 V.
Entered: 10 V
